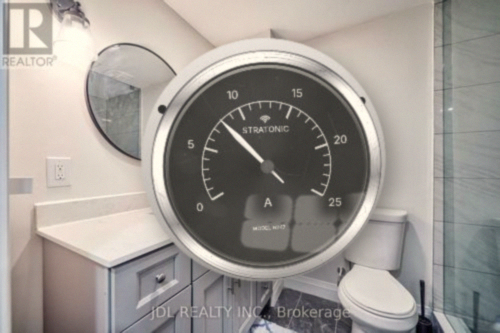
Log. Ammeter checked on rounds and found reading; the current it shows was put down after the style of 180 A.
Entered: 8 A
